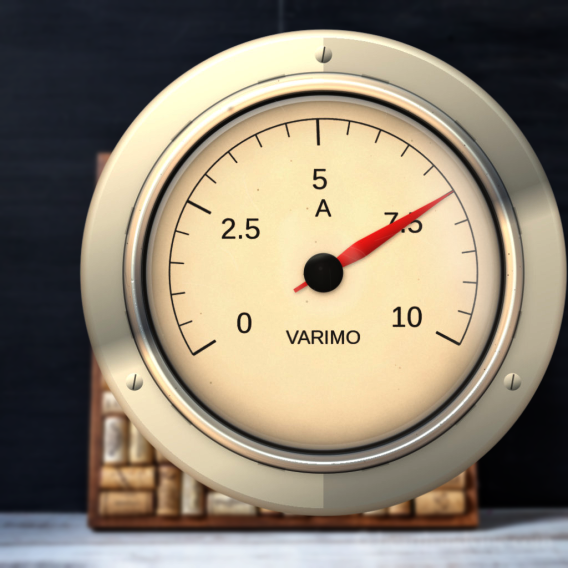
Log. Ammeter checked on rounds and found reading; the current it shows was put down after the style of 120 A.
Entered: 7.5 A
